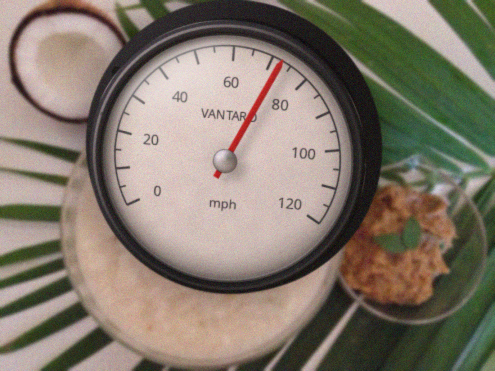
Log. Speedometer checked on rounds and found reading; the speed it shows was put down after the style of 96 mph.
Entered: 72.5 mph
